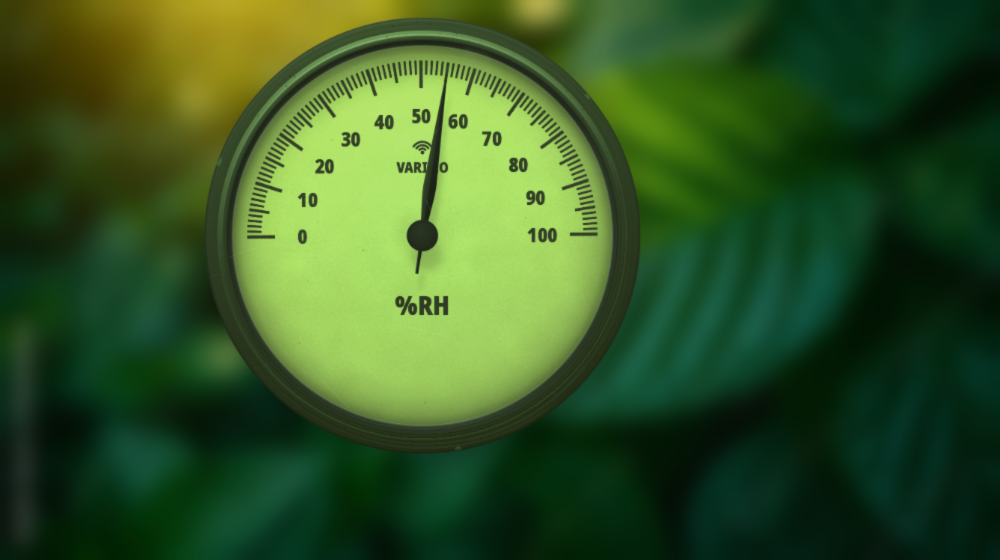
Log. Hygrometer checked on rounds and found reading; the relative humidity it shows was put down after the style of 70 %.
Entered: 55 %
